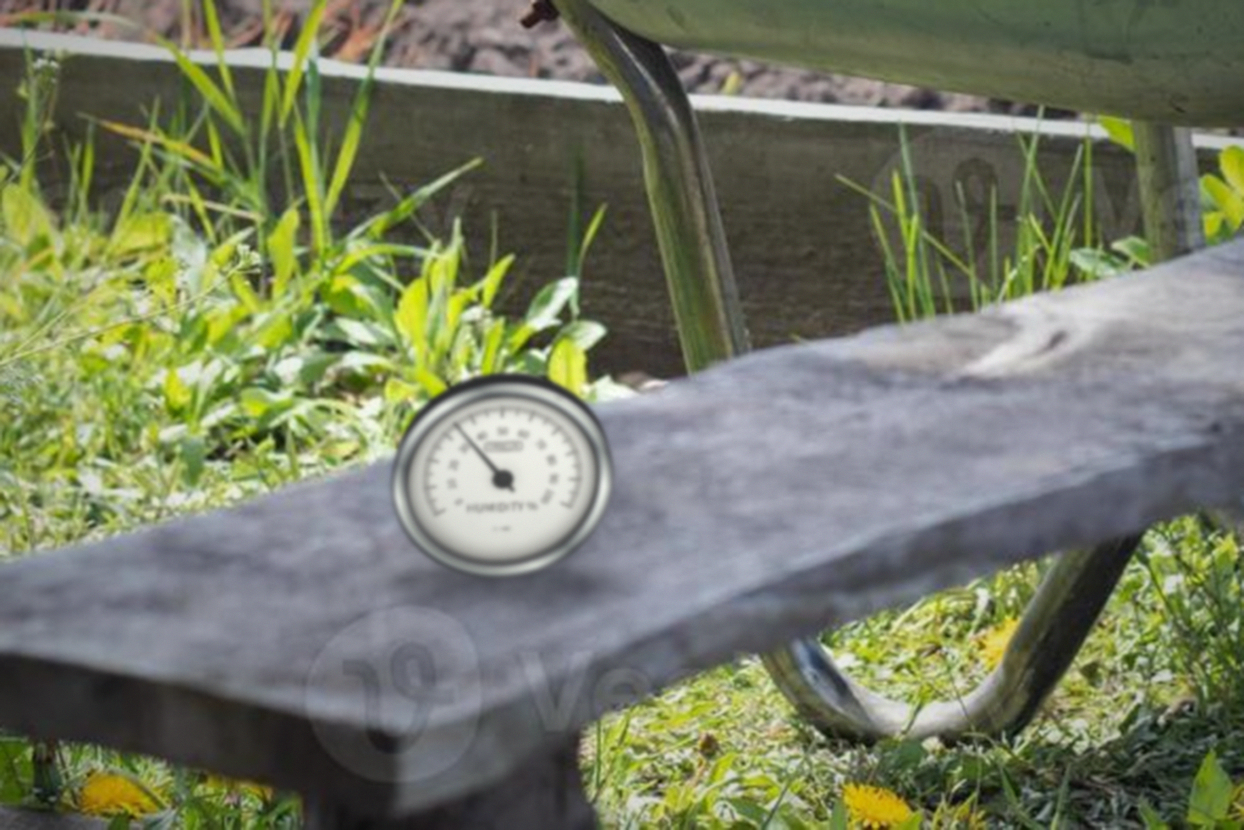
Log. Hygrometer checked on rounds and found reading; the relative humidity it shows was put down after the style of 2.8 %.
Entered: 35 %
